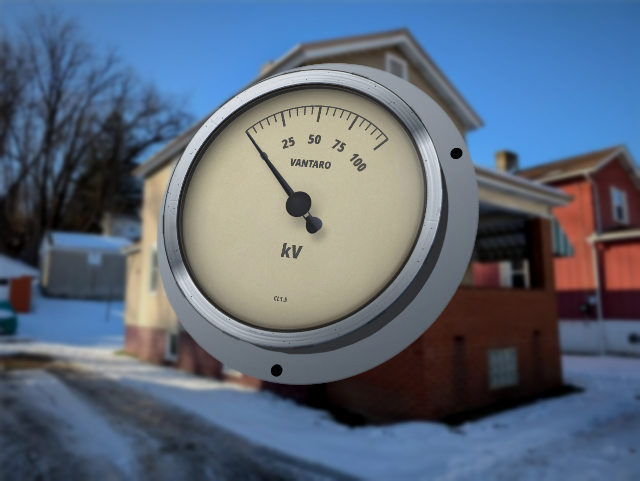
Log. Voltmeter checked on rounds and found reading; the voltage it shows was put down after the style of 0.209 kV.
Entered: 0 kV
